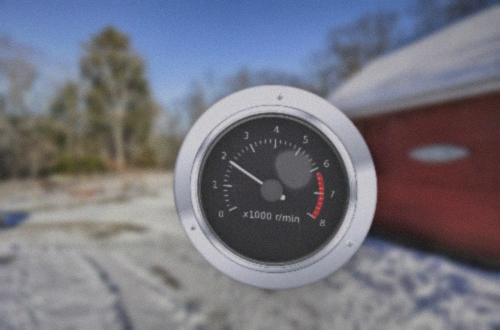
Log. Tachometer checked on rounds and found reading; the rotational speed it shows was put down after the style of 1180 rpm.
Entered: 2000 rpm
